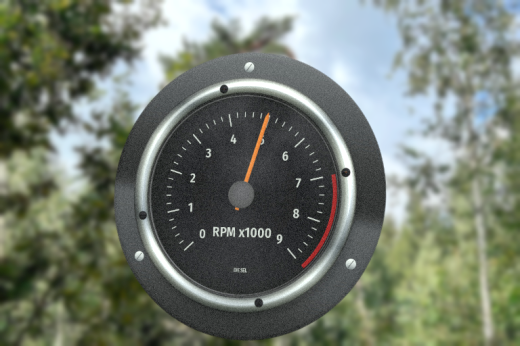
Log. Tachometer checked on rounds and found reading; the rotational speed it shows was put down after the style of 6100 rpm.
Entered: 5000 rpm
